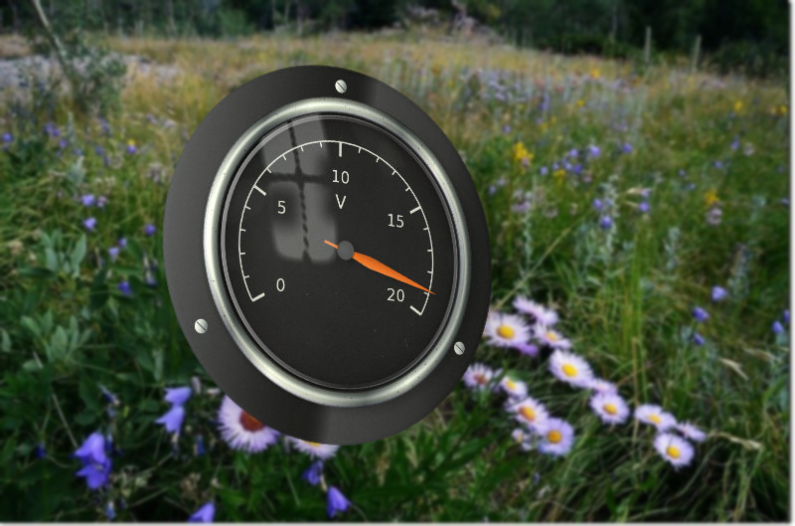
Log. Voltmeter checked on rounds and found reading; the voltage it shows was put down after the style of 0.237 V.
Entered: 19 V
